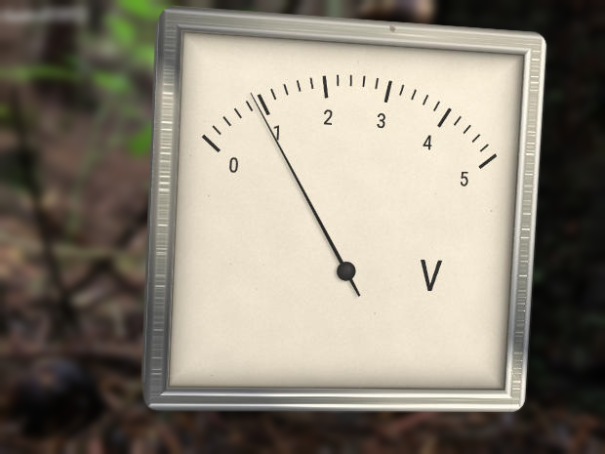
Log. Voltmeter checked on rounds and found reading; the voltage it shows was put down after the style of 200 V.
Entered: 0.9 V
